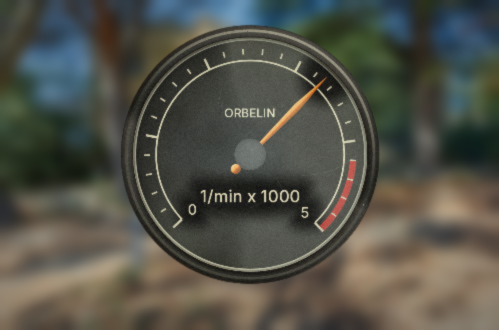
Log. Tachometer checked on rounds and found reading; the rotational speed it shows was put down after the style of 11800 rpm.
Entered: 3300 rpm
